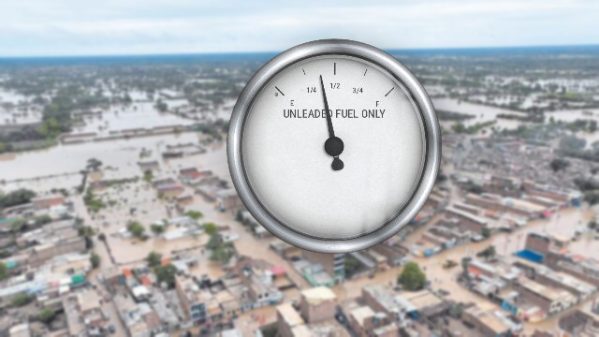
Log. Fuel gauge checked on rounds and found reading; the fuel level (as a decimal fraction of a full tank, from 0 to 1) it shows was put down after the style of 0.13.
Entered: 0.375
